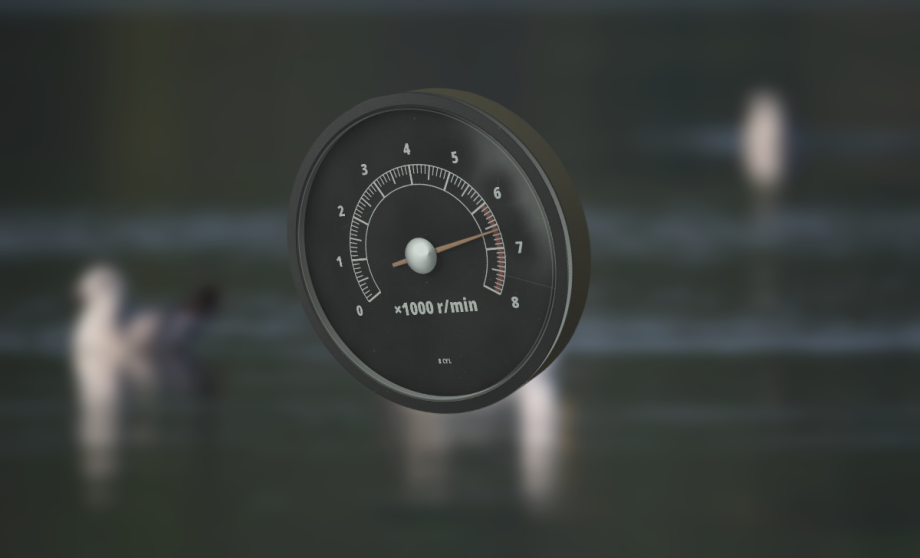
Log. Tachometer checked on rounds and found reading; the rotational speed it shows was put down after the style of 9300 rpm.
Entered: 6600 rpm
